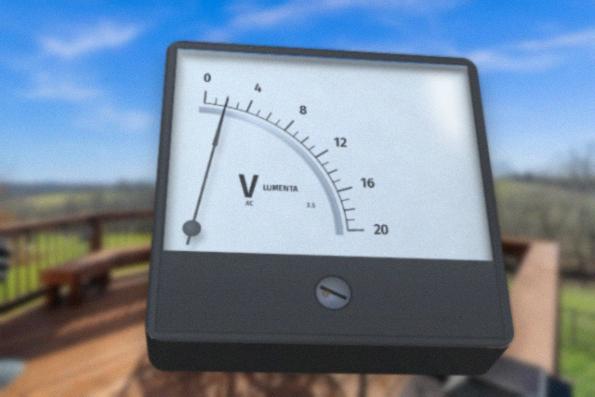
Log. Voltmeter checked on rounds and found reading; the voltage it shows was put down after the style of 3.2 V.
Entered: 2 V
